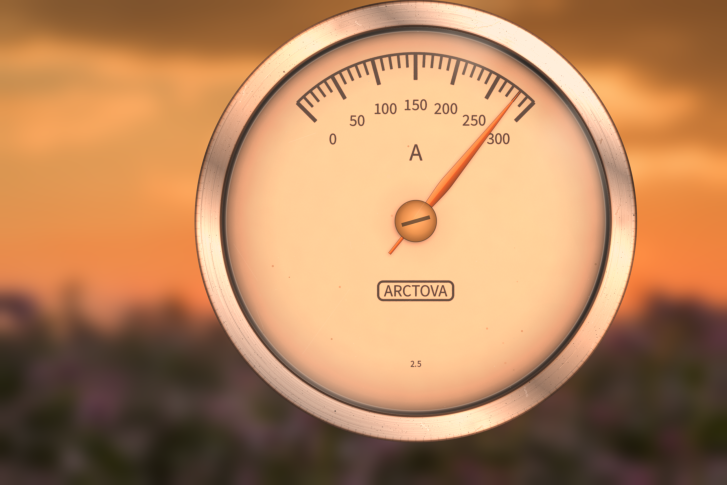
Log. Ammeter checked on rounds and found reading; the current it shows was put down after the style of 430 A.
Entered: 280 A
